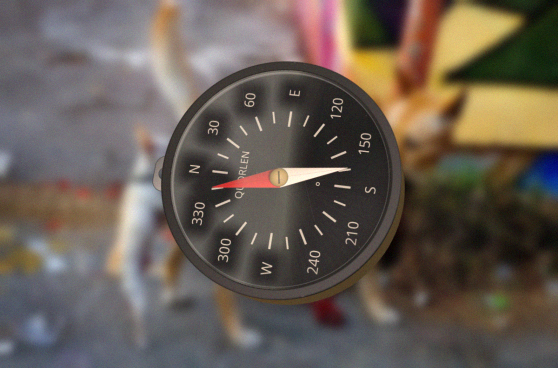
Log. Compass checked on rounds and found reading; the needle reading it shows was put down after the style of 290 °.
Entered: 345 °
